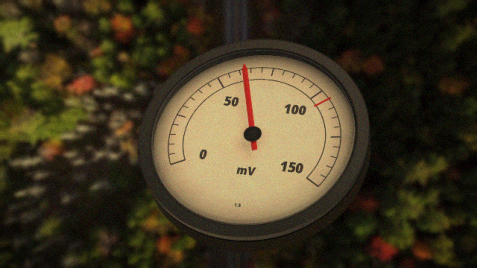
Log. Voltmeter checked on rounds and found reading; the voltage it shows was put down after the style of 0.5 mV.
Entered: 62.5 mV
